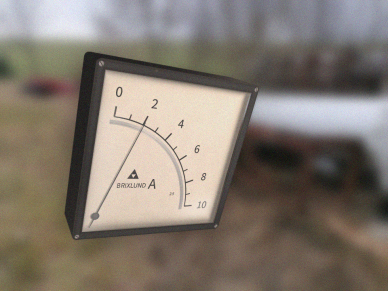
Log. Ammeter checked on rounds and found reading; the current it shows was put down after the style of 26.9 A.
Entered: 2 A
